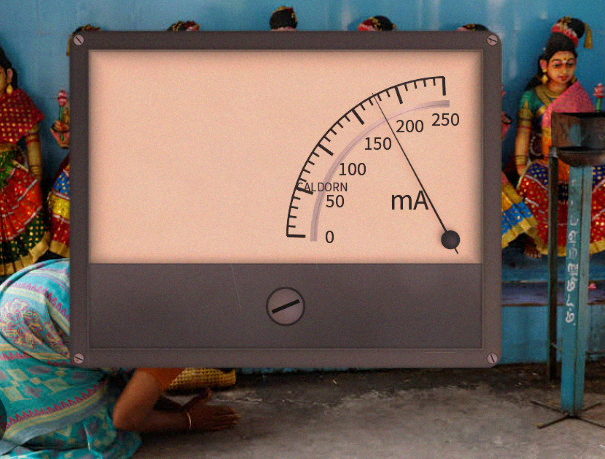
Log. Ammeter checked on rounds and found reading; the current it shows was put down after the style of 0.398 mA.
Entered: 175 mA
